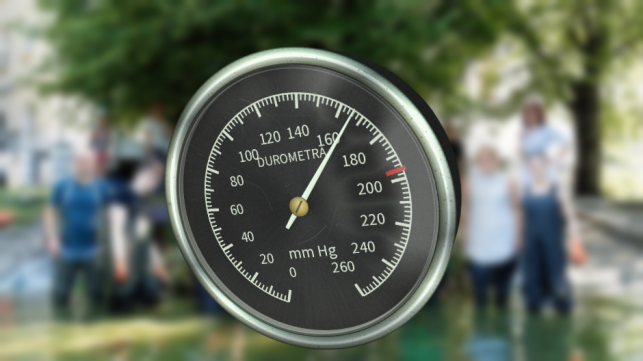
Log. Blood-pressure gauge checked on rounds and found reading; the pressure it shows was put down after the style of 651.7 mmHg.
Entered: 166 mmHg
